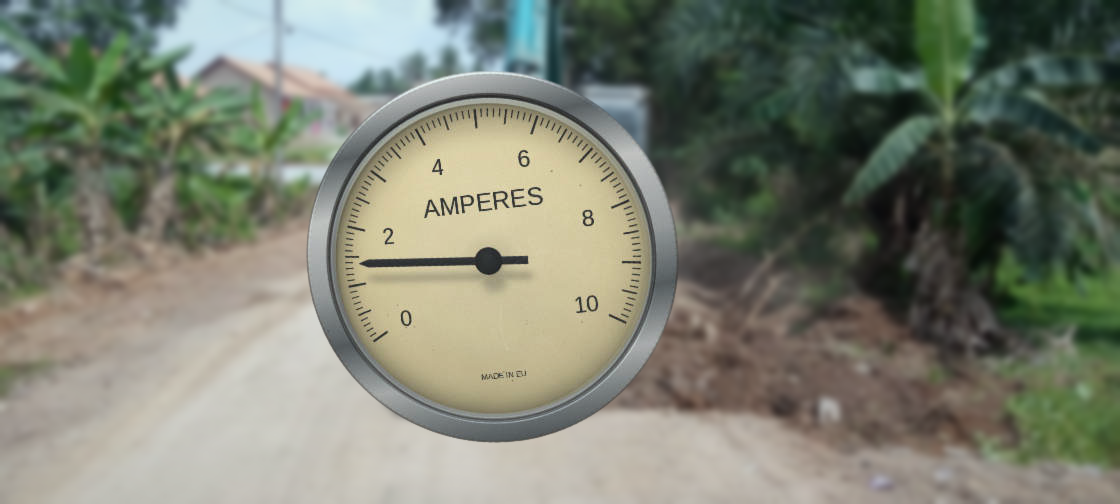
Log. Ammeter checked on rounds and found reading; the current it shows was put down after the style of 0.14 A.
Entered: 1.4 A
